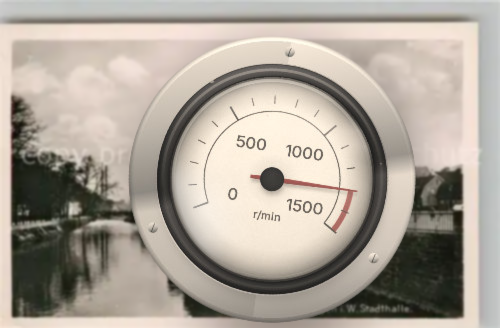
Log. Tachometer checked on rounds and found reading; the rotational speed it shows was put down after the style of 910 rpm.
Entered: 1300 rpm
